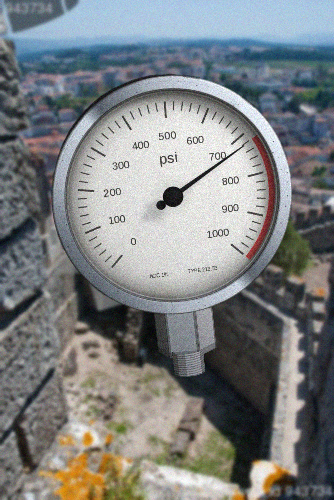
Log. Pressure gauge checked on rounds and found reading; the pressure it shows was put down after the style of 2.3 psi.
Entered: 720 psi
